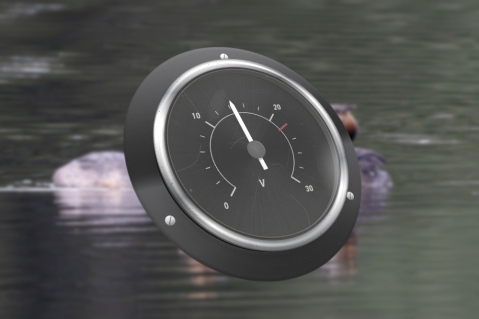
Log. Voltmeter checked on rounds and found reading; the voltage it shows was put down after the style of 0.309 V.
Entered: 14 V
